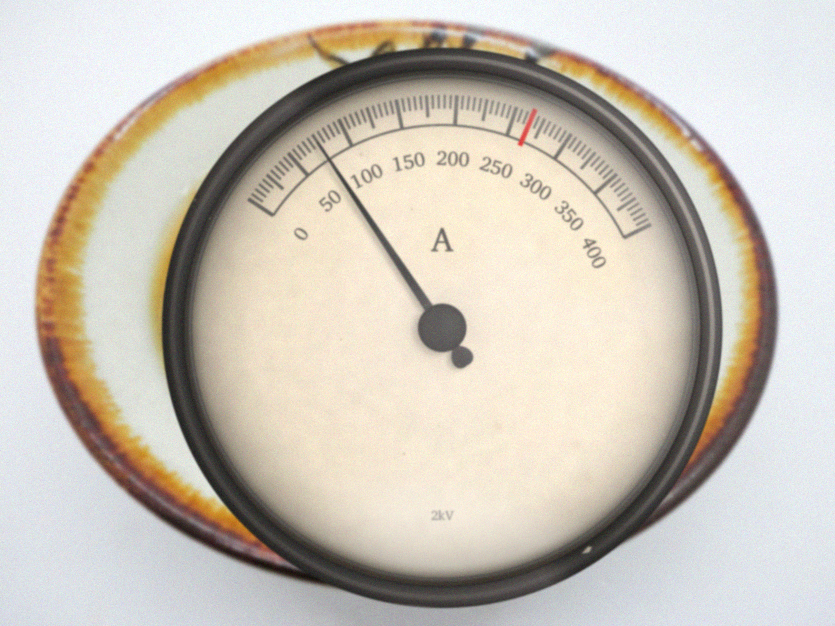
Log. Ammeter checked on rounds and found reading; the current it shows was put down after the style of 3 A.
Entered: 75 A
